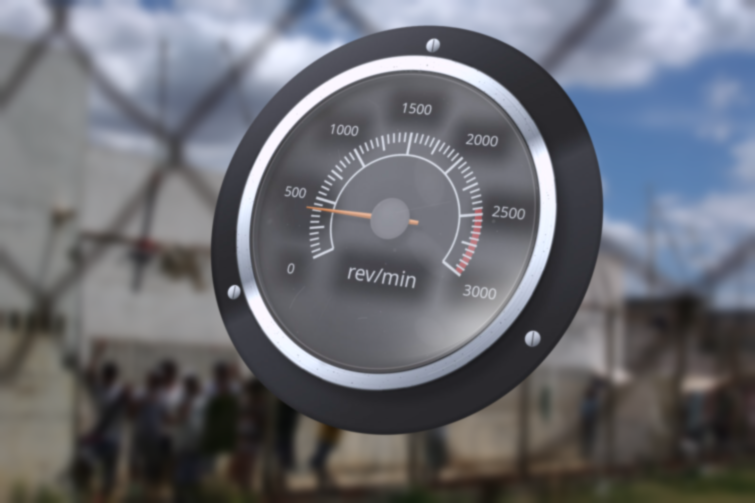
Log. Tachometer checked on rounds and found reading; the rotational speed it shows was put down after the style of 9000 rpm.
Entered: 400 rpm
